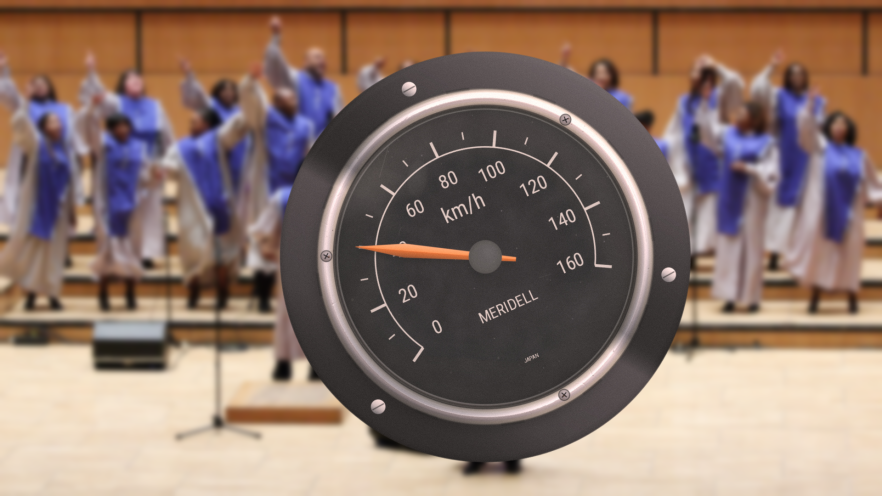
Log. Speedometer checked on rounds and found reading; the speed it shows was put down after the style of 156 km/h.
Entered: 40 km/h
